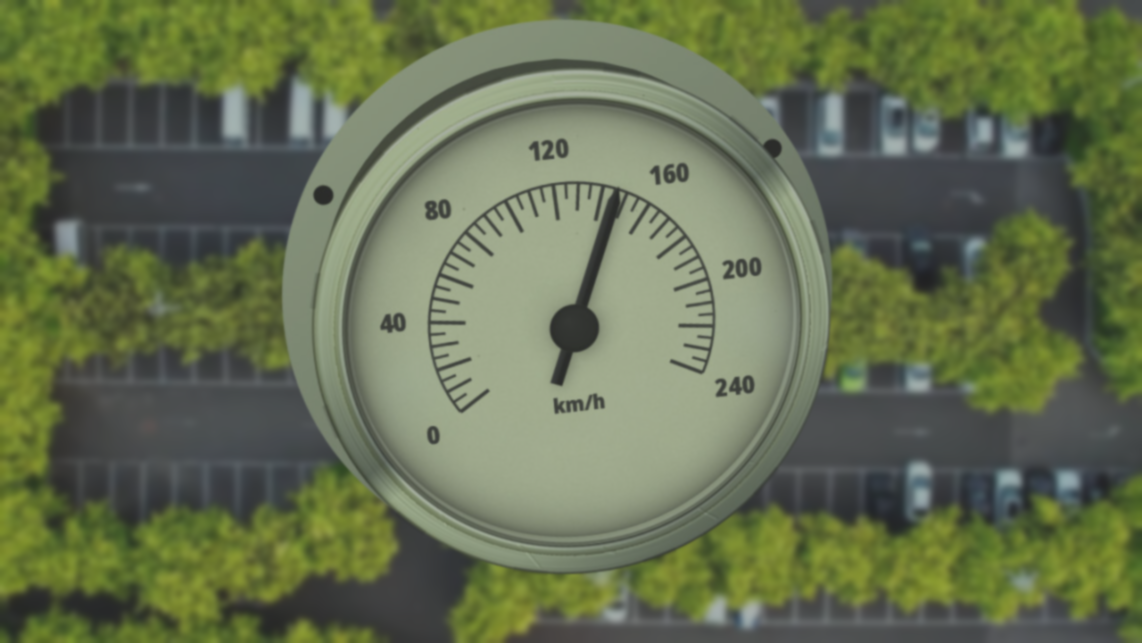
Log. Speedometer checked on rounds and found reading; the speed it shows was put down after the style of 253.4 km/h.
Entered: 145 km/h
